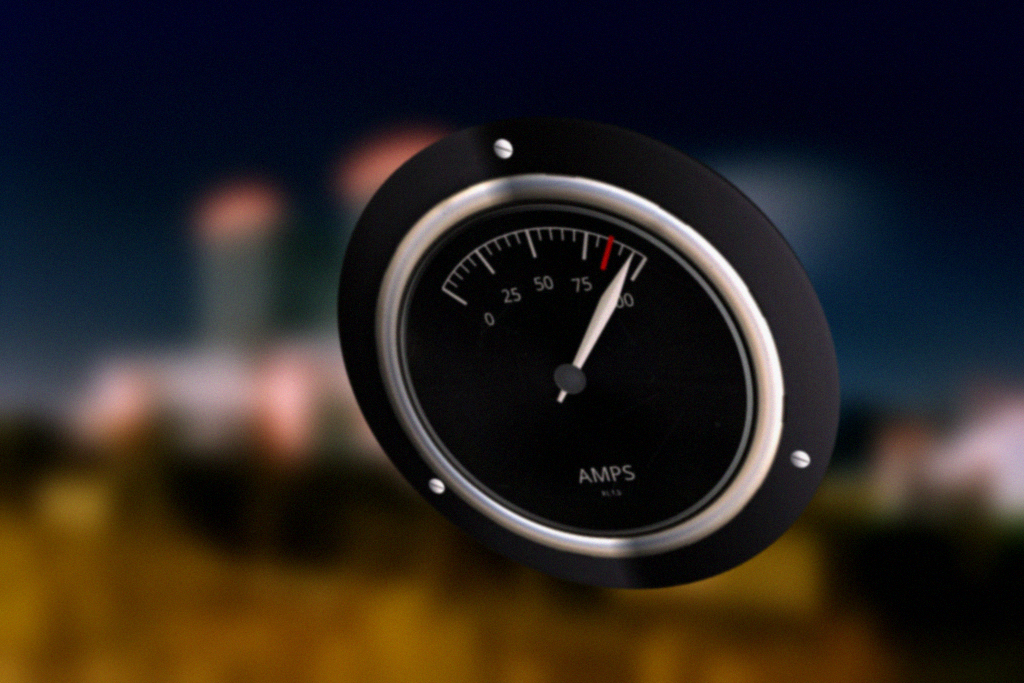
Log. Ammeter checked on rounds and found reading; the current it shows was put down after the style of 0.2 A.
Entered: 95 A
